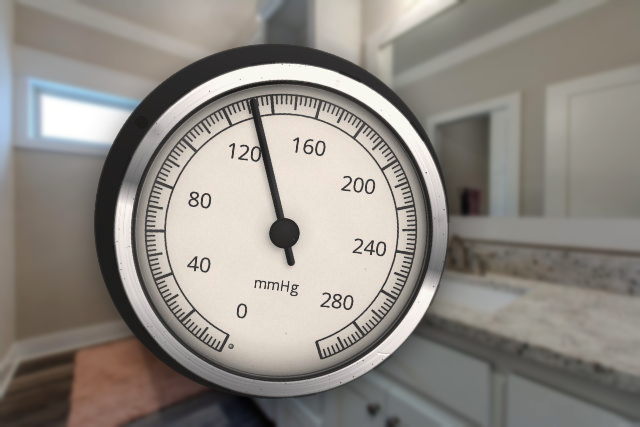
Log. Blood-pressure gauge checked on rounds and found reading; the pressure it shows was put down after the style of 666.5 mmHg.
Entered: 132 mmHg
